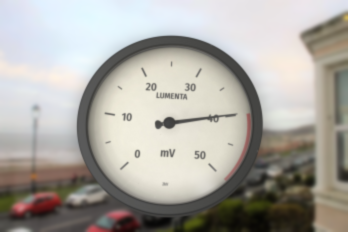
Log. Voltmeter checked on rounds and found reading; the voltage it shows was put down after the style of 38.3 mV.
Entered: 40 mV
